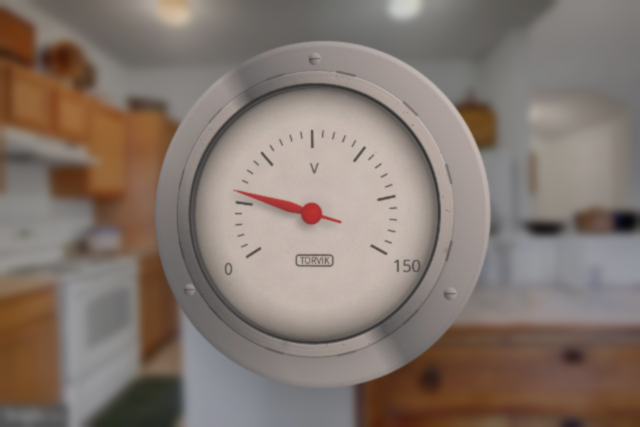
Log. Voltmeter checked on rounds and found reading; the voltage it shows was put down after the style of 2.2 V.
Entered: 30 V
